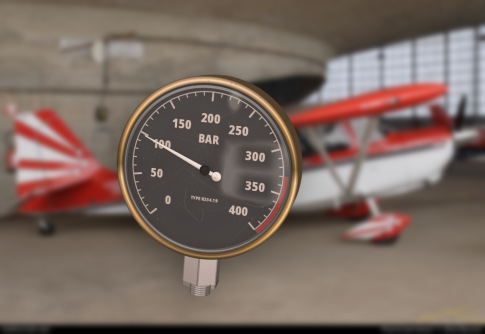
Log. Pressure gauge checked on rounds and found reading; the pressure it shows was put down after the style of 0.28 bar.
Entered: 100 bar
